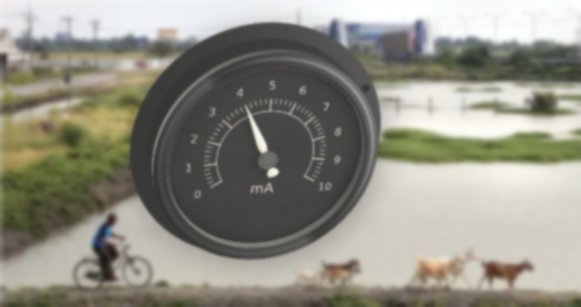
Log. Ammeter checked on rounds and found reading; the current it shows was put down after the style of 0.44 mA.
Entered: 4 mA
